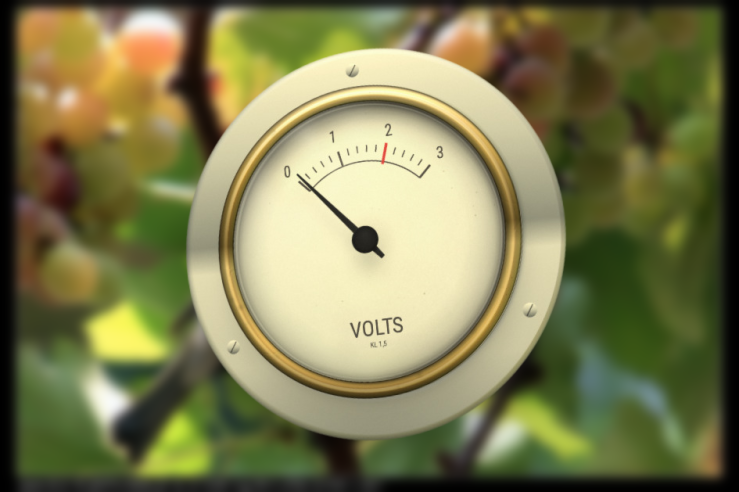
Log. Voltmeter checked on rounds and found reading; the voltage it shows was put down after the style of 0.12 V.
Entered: 0.1 V
